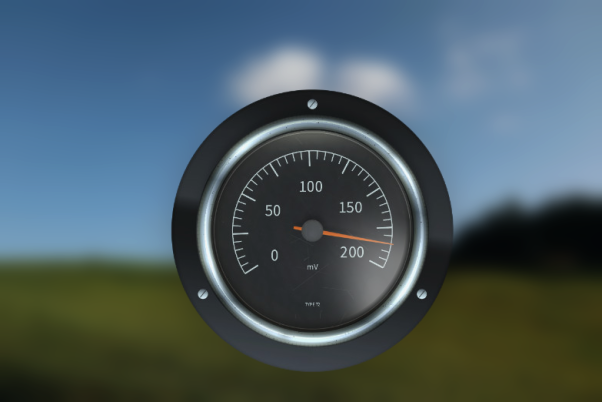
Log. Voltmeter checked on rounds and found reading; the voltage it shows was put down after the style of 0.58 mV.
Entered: 185 mV
